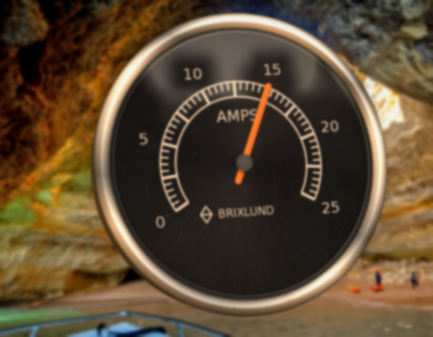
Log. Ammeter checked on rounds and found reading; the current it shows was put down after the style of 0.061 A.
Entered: 15 A
